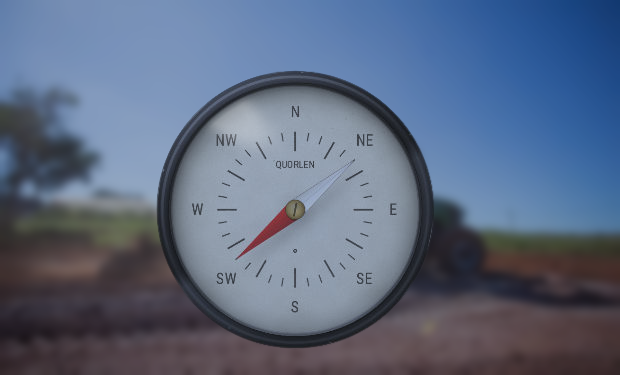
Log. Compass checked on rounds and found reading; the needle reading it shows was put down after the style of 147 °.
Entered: 230 °
